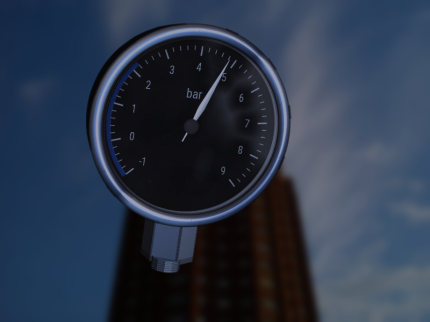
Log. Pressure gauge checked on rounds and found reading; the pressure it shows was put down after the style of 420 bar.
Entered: 4.8 bar
